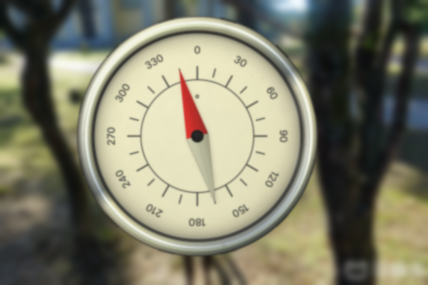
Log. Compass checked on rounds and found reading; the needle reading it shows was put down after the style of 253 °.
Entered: 345 °
